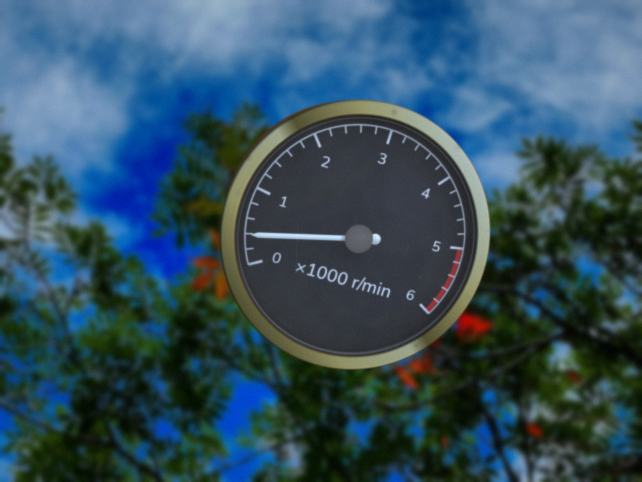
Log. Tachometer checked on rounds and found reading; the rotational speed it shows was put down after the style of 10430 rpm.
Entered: 400 rpm
